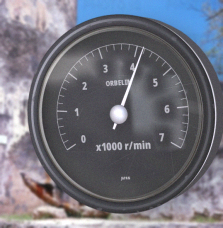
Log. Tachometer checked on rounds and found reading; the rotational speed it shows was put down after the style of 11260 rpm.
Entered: 4200 rpm
